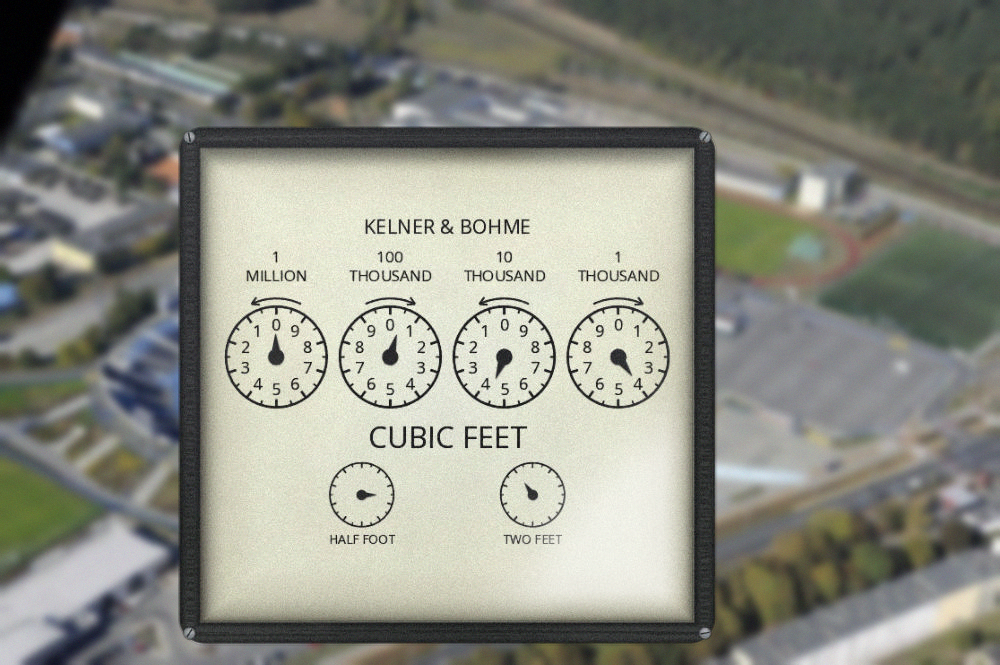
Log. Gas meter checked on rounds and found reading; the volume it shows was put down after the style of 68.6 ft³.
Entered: 4400 ft³
